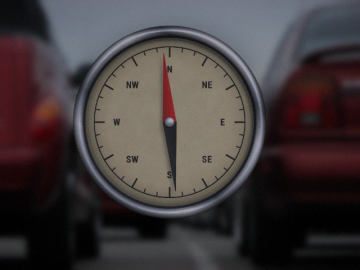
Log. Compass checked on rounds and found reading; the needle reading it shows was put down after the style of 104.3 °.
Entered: 355 °
